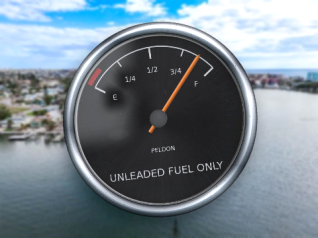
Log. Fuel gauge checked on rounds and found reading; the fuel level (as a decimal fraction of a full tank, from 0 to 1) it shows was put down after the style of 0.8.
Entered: 0.875
